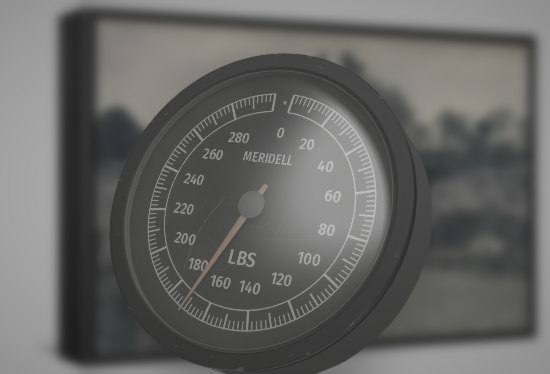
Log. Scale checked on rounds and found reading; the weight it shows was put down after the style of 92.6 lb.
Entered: 170 lb
